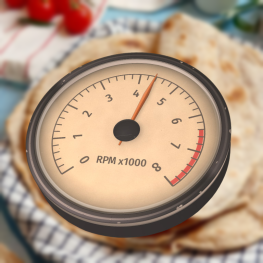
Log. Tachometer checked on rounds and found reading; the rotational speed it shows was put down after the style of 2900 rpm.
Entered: 4400 rpm
